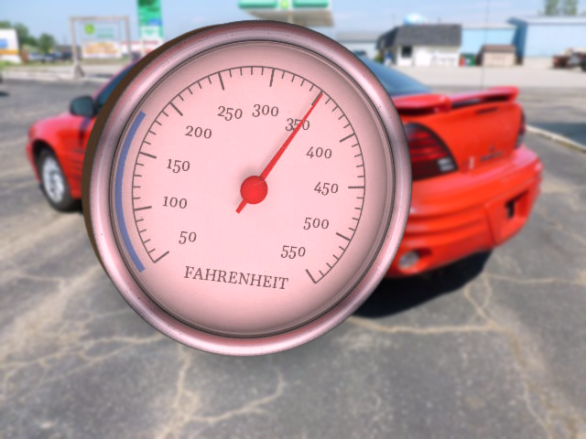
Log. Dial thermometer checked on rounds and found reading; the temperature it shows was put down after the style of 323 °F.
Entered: 350 °F
